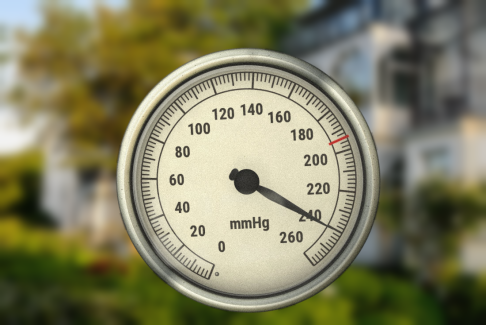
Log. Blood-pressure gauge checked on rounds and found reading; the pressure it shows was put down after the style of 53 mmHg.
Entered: 240 mmHg
